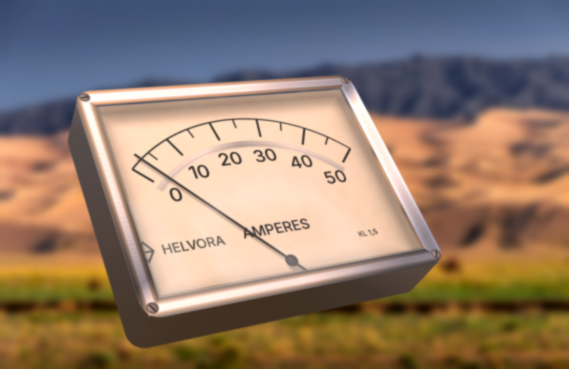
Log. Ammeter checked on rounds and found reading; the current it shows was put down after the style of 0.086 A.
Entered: 2.5 A
